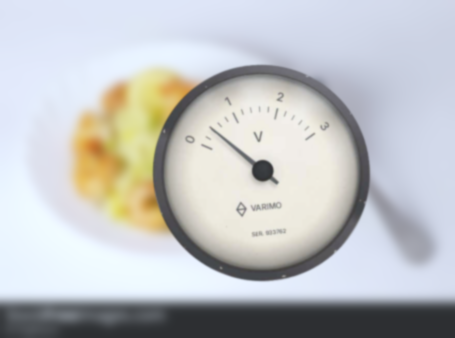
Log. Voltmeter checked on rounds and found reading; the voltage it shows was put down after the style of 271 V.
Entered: 0.4 V
